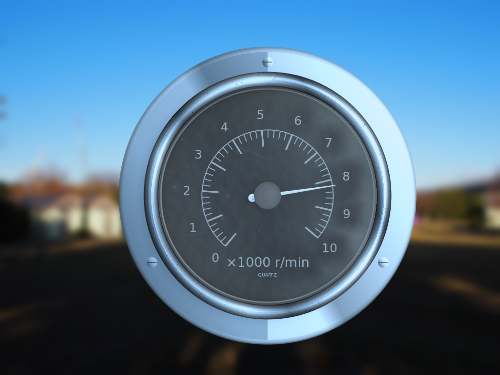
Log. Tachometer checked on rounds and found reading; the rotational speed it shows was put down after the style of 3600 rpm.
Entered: 8200 rpm
